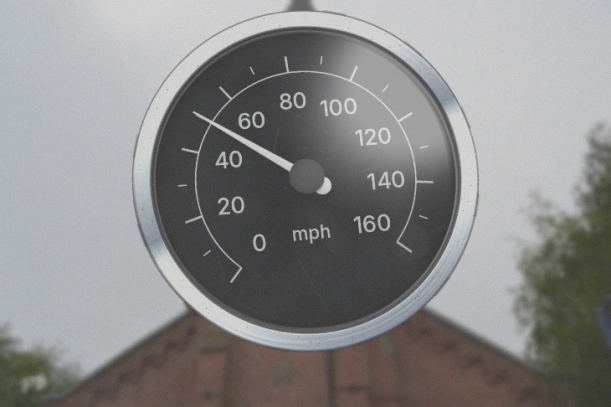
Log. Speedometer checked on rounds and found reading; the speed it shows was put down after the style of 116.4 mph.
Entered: 50 mph
